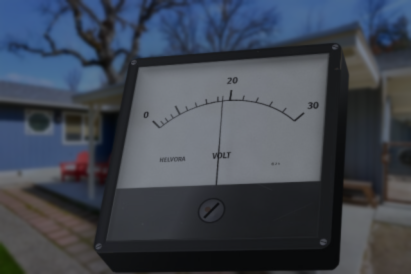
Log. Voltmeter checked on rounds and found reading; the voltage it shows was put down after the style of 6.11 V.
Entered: 19 V
